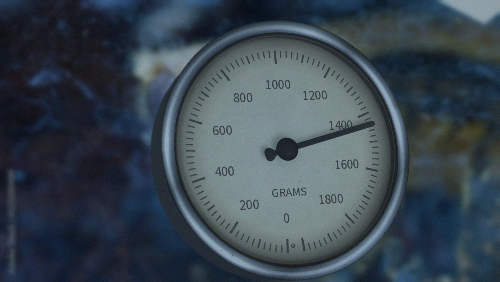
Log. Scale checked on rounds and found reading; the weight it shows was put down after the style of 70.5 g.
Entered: 1440 g
